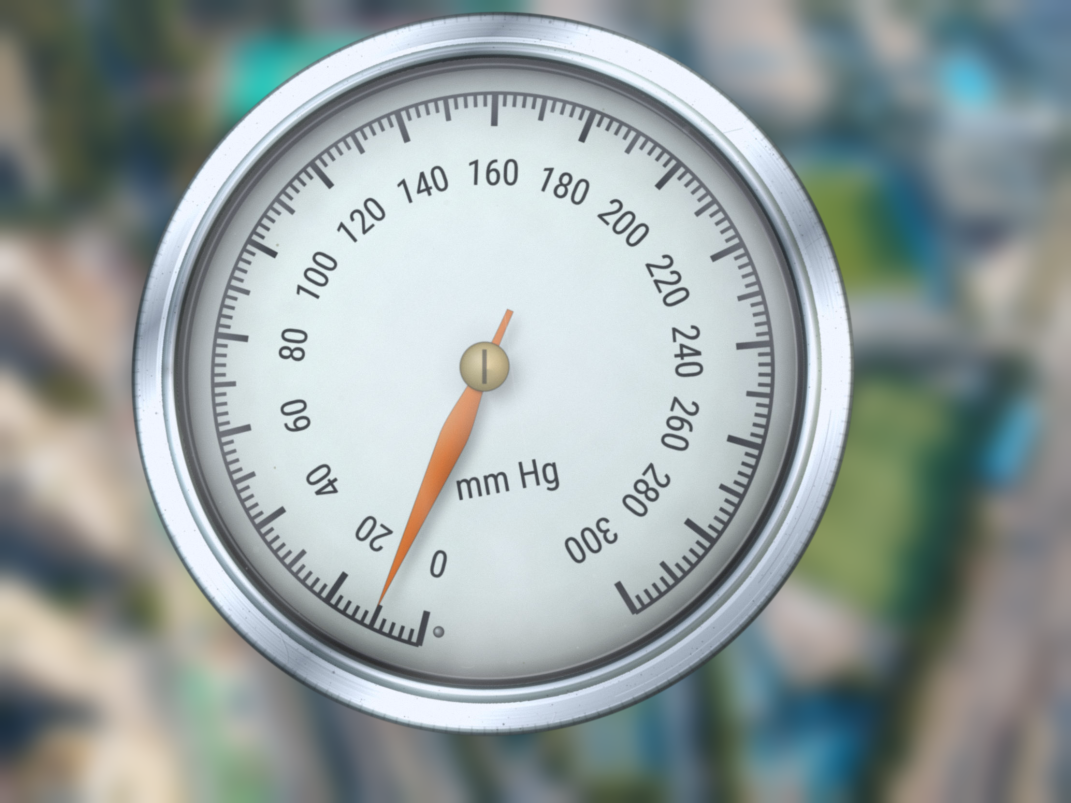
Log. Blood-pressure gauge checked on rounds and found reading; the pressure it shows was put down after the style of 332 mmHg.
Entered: 10 mmHg
